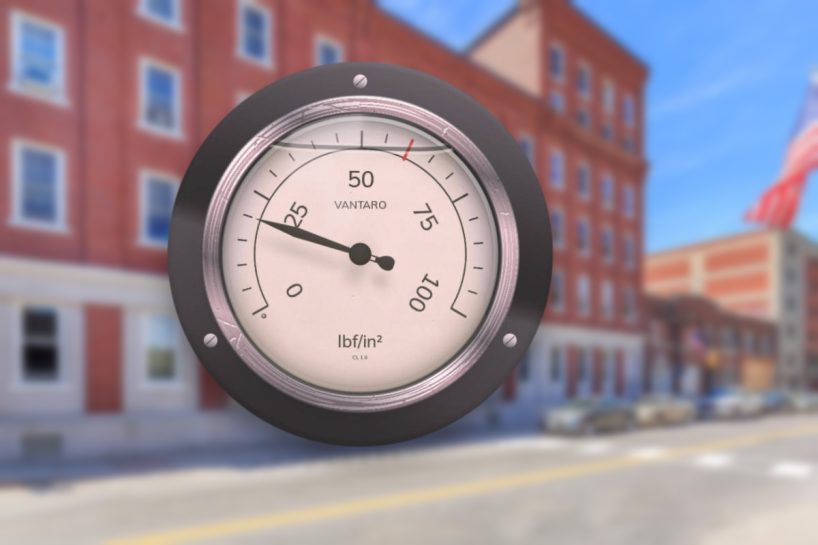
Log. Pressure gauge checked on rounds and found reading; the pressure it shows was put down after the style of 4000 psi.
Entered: 20 psi
